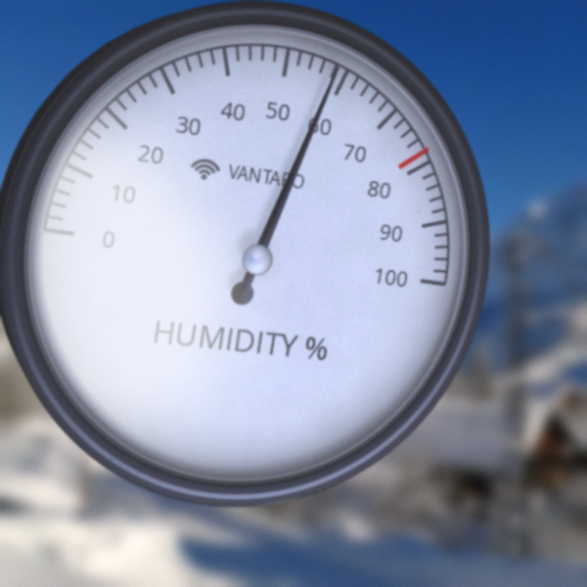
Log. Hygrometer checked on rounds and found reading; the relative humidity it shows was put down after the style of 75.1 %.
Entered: 58 %
